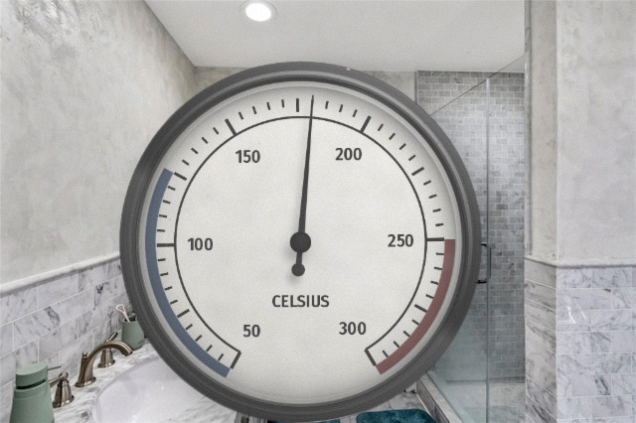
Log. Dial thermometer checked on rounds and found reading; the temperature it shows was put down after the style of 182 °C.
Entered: 180 °C
